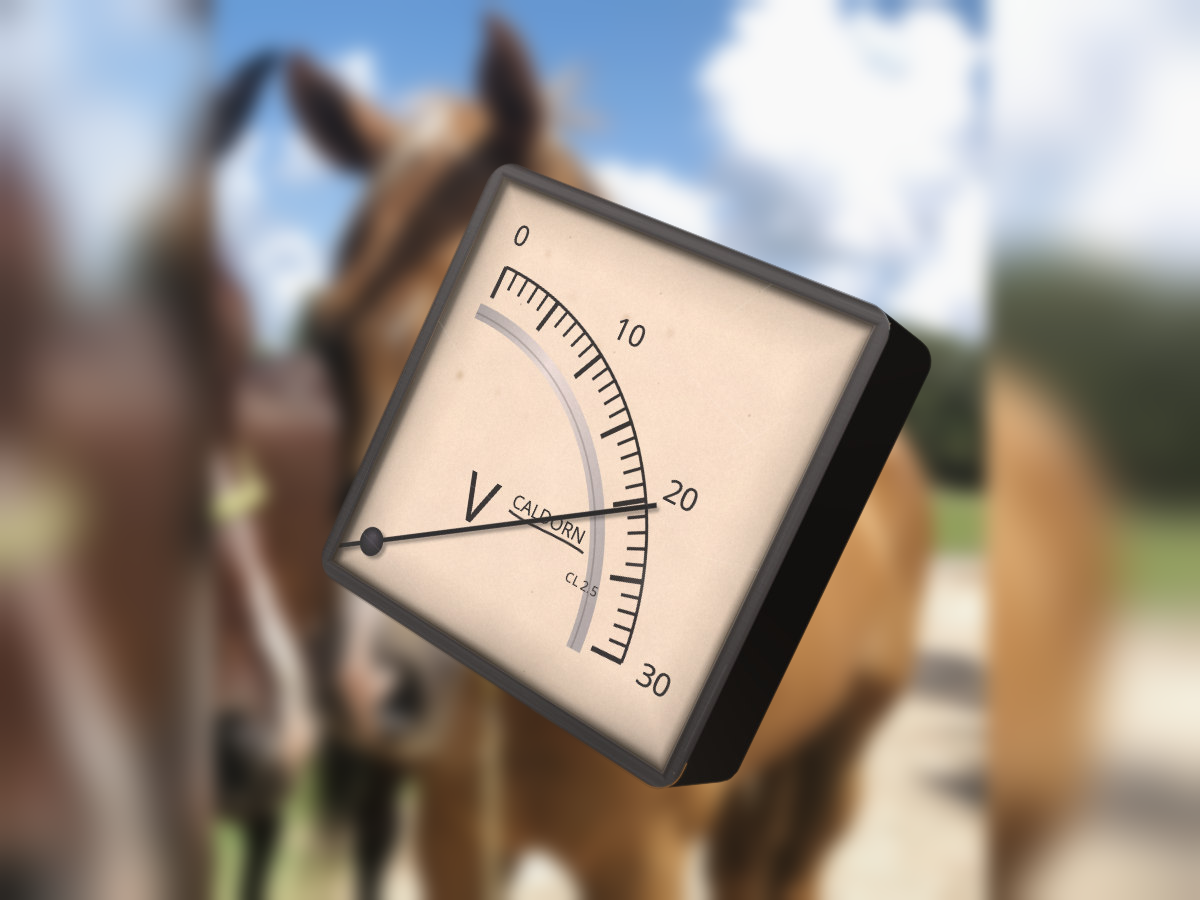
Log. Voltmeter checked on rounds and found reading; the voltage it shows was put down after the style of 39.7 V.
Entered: 20.5 V
